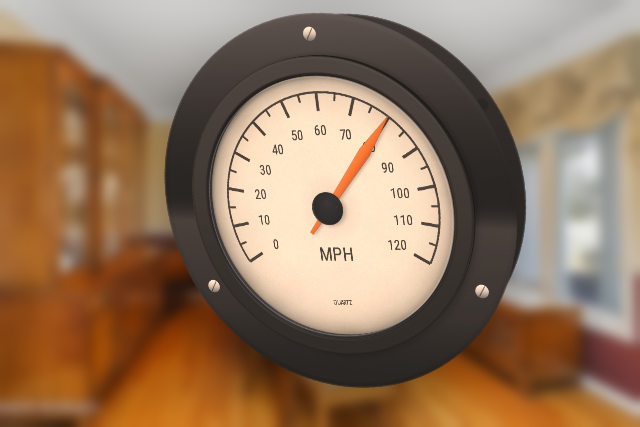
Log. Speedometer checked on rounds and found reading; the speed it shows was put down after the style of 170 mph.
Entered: 80 mph
